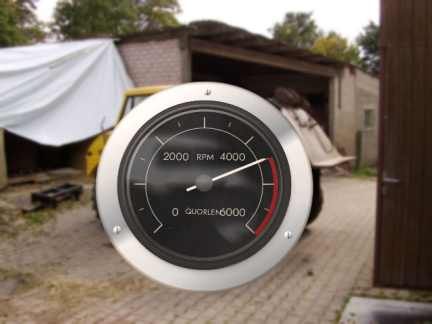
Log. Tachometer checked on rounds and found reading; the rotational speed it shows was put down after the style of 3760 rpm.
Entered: 4500 rpm
